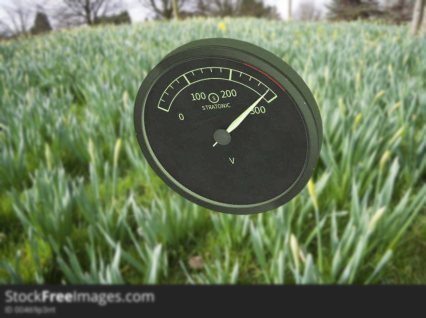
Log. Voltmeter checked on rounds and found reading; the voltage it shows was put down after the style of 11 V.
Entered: 280 V
